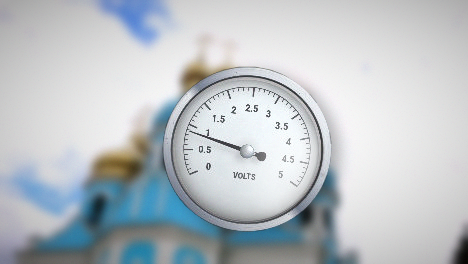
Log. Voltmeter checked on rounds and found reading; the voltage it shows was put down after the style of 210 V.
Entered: 0.9 V
